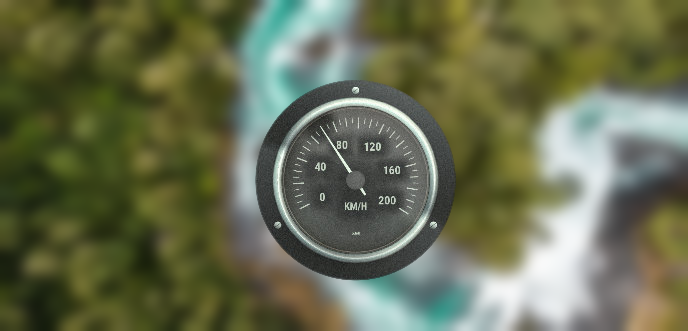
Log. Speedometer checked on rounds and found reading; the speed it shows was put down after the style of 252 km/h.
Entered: 70 km/h
